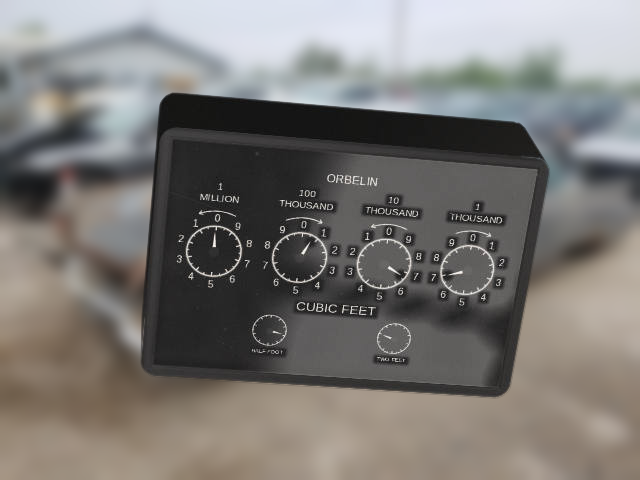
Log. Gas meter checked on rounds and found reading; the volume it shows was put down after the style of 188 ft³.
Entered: 6700 ft³
